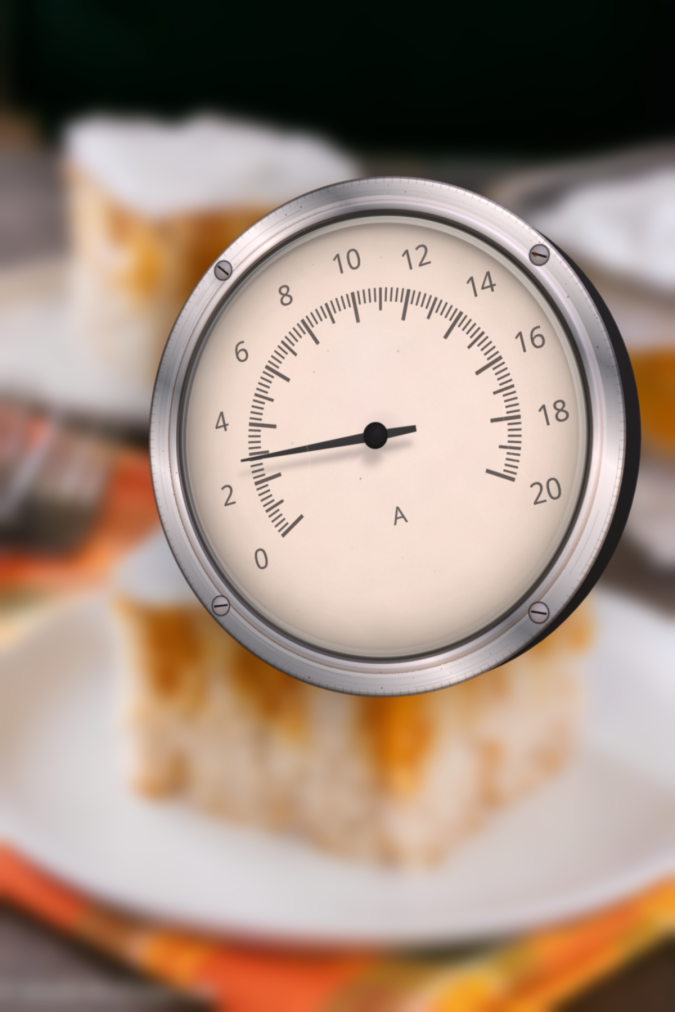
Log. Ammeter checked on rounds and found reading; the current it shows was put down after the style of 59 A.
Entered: 2.8 A
